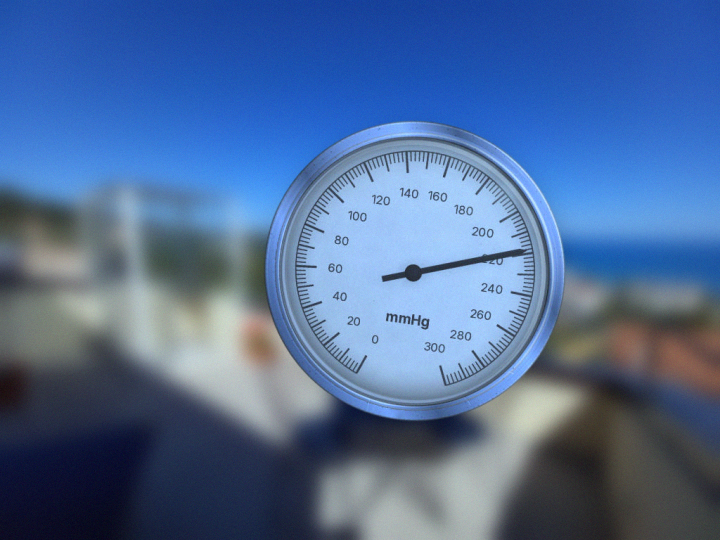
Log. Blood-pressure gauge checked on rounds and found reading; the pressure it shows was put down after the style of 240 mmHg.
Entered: 218 mmHg
